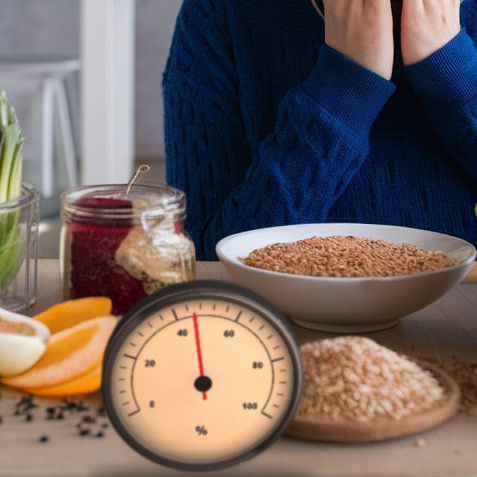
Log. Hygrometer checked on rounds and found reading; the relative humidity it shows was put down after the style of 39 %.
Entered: 46 %
